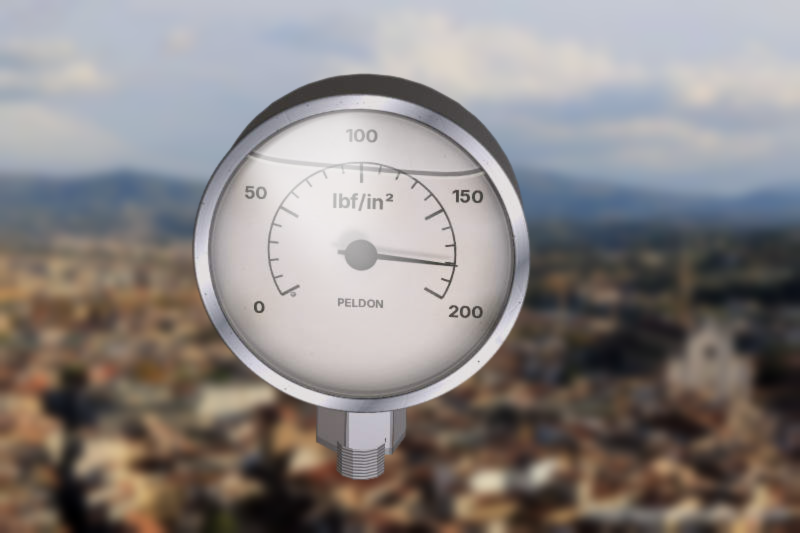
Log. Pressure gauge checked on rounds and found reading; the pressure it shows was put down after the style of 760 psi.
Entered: 180 psi
